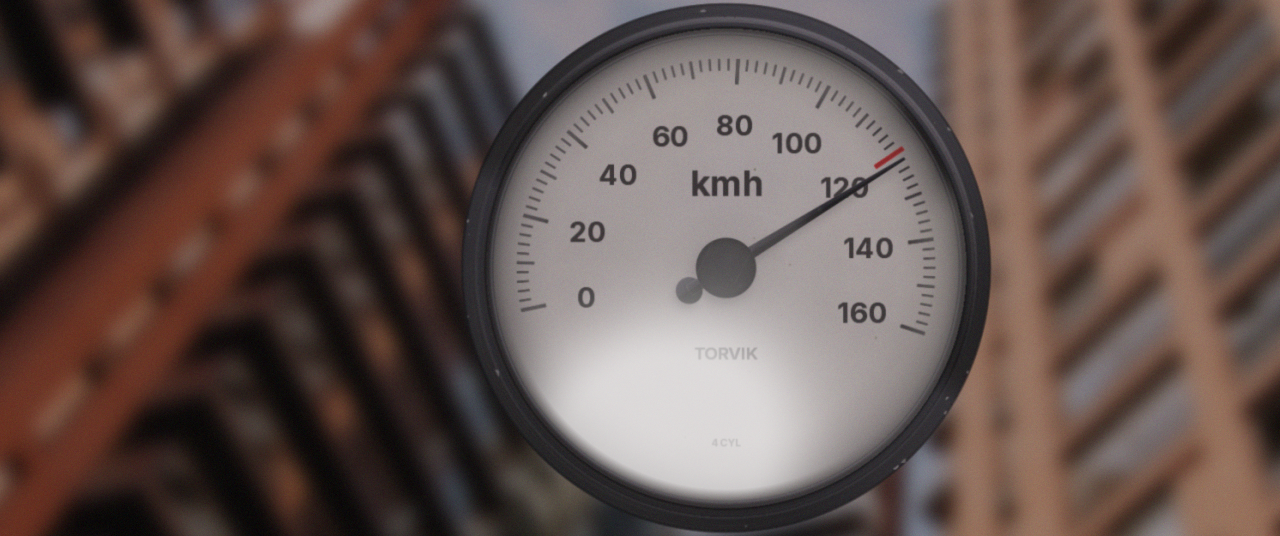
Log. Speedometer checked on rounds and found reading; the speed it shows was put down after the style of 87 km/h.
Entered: 122 km/h
